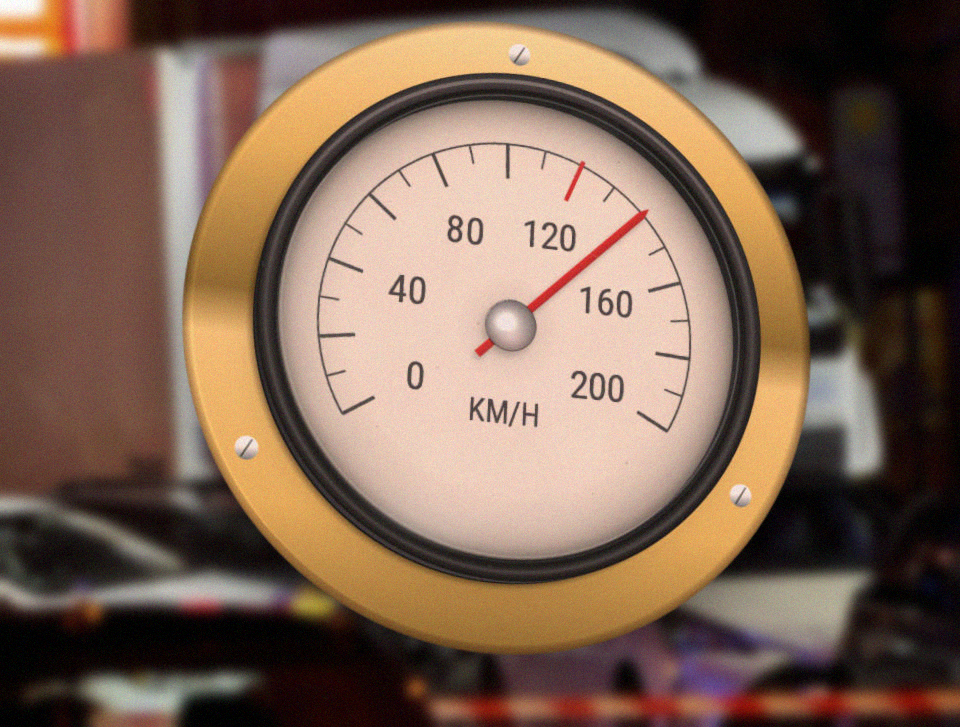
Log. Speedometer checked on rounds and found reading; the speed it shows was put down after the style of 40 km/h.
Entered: 140 km/h
